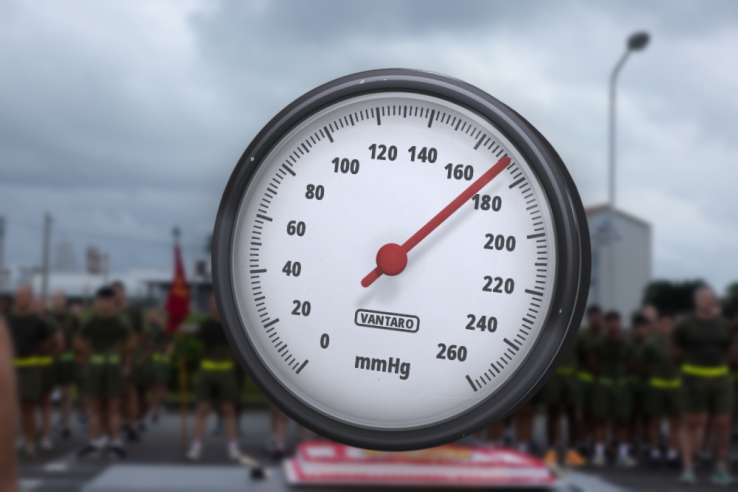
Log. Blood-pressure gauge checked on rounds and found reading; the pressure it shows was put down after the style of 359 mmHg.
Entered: 172 mmHg
